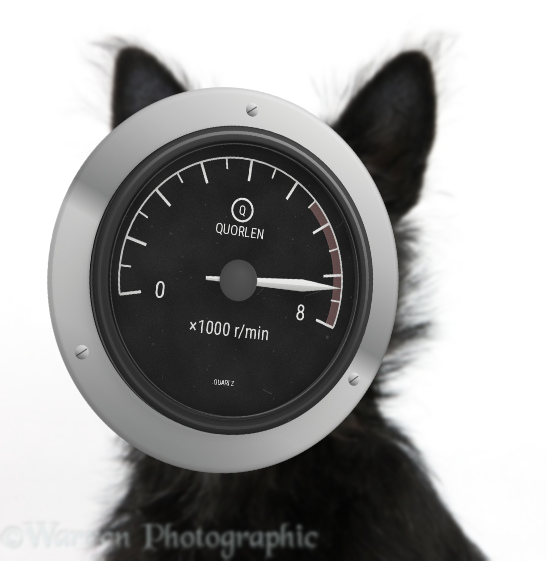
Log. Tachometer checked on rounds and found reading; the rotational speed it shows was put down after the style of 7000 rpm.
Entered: 7250 rpm
